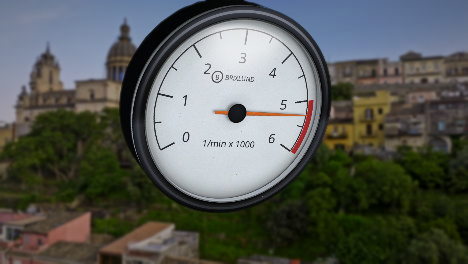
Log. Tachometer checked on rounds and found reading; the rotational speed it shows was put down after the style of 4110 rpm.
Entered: 5250 rpm
